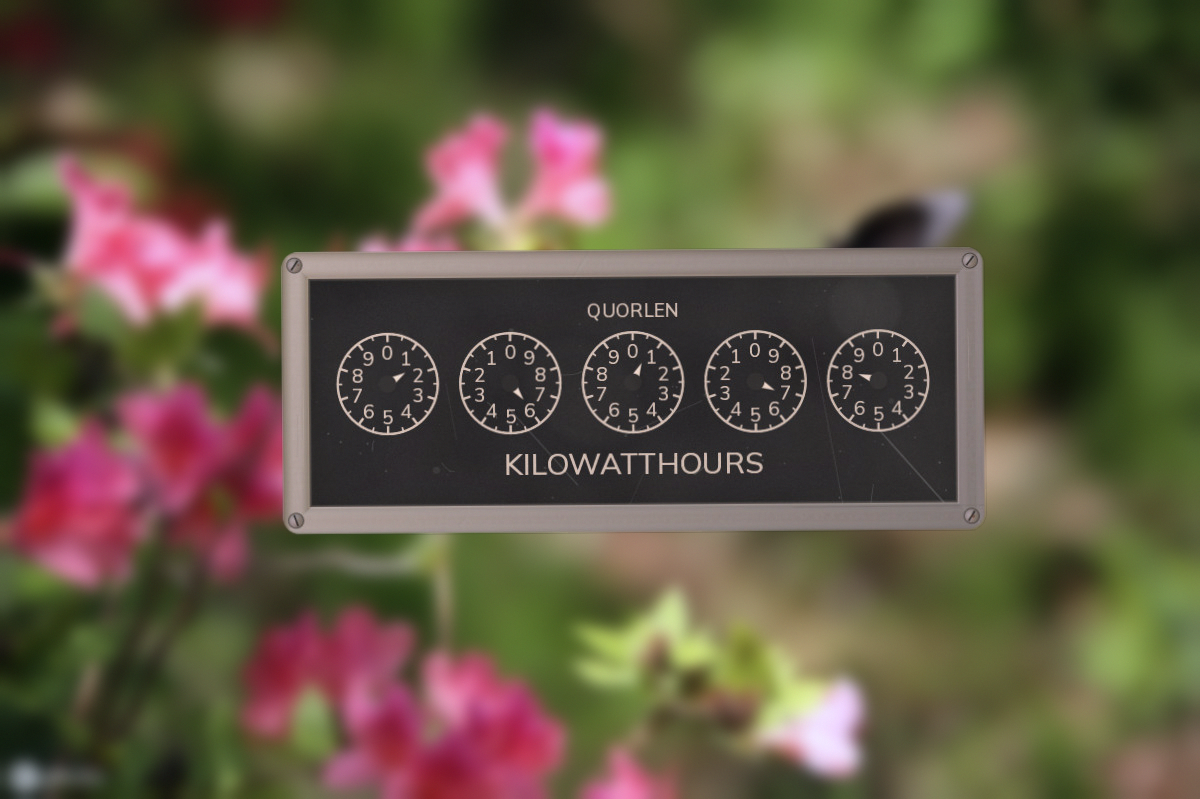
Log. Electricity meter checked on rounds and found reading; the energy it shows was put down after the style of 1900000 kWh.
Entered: 16068 kWh
